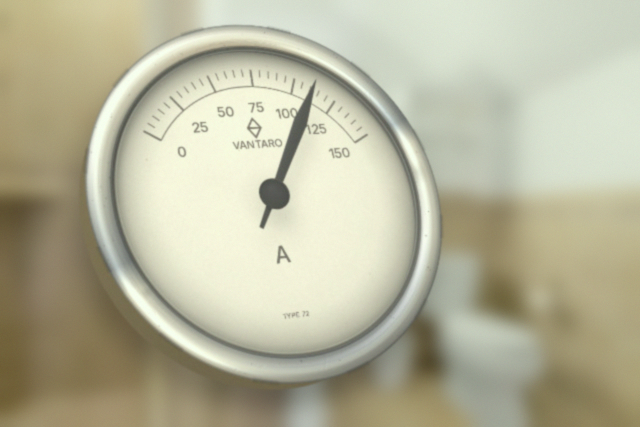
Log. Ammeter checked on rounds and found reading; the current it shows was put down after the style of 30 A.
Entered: 110 A
